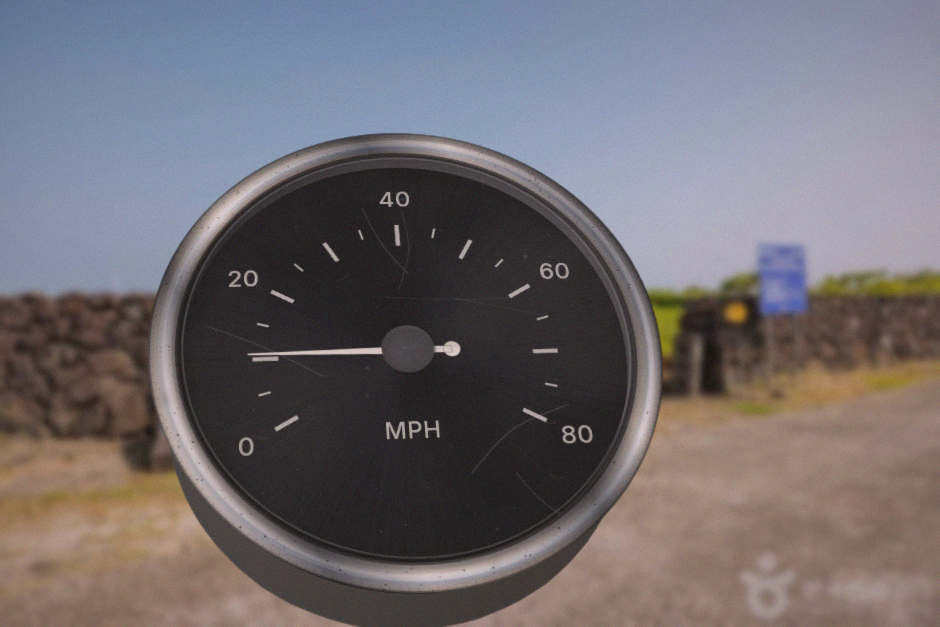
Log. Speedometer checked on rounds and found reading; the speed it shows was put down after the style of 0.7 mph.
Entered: 10 mph
